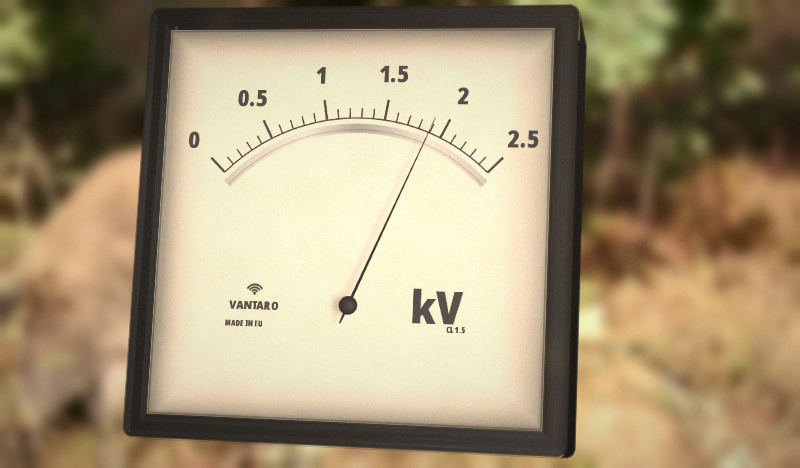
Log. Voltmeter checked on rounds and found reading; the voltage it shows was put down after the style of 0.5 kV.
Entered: 1.9 kV
